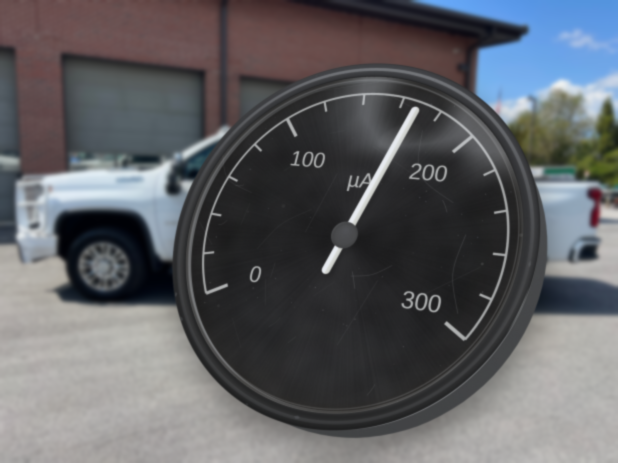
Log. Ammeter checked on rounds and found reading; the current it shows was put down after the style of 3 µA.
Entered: 170 µA
